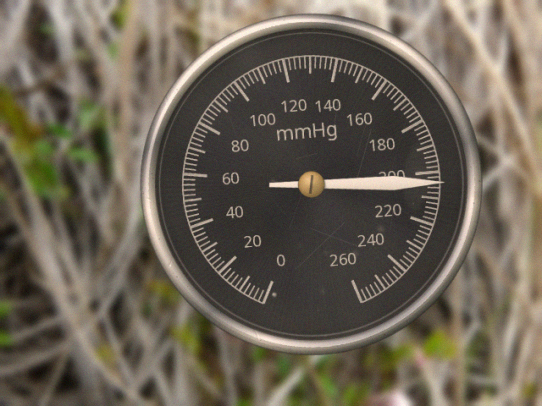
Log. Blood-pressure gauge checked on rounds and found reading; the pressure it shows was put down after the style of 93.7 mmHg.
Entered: 204 mmHg
